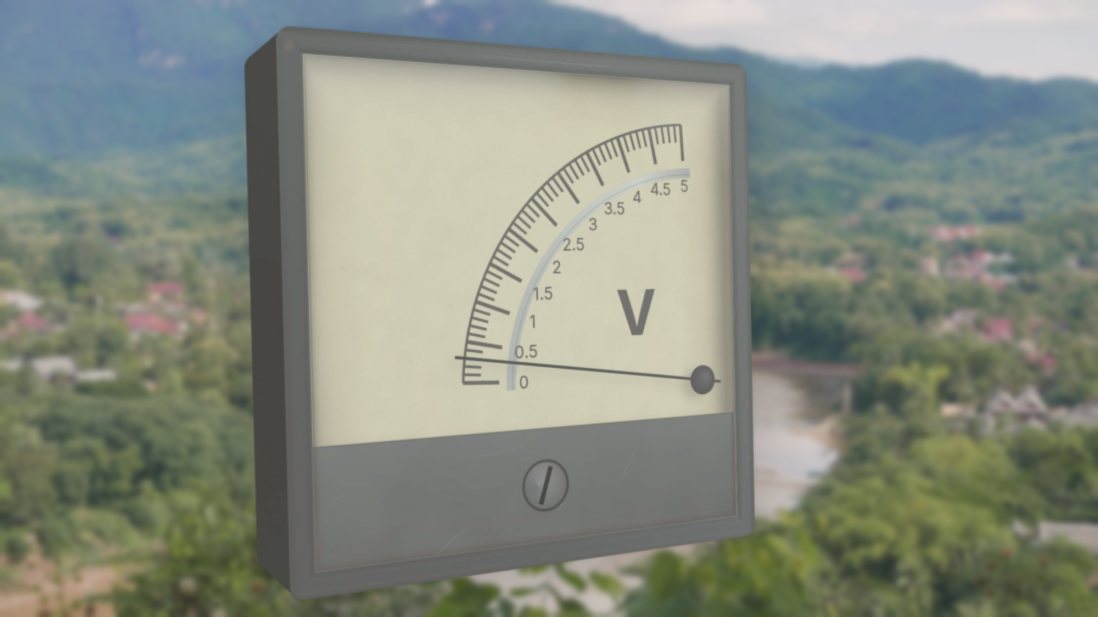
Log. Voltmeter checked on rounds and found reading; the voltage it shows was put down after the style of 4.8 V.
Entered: 0.3 V
